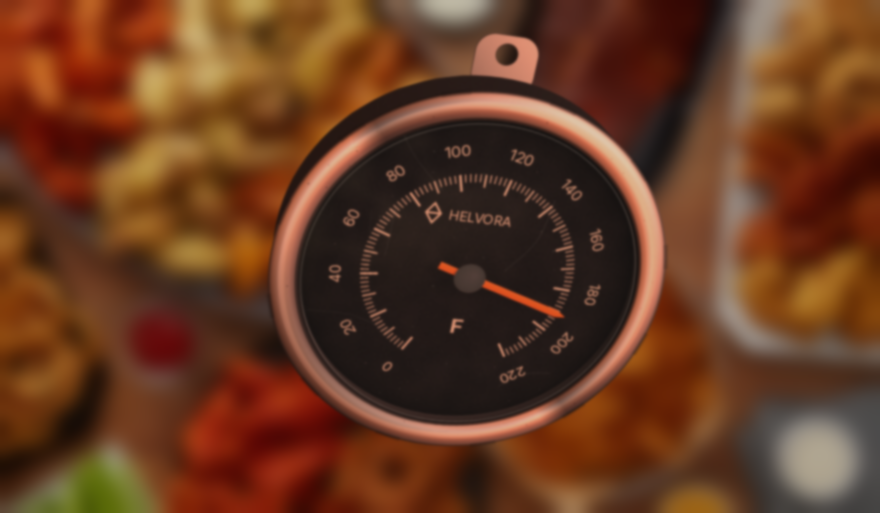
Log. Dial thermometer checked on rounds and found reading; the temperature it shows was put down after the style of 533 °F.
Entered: 190 °F
